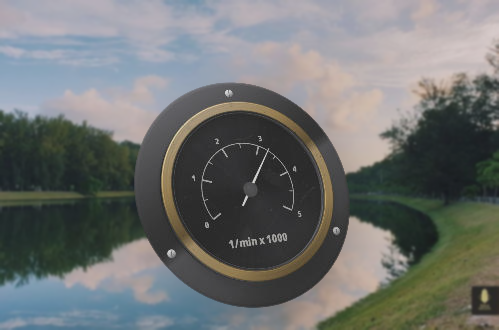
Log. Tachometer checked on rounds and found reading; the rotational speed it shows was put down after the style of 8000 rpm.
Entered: 3250 rpm
